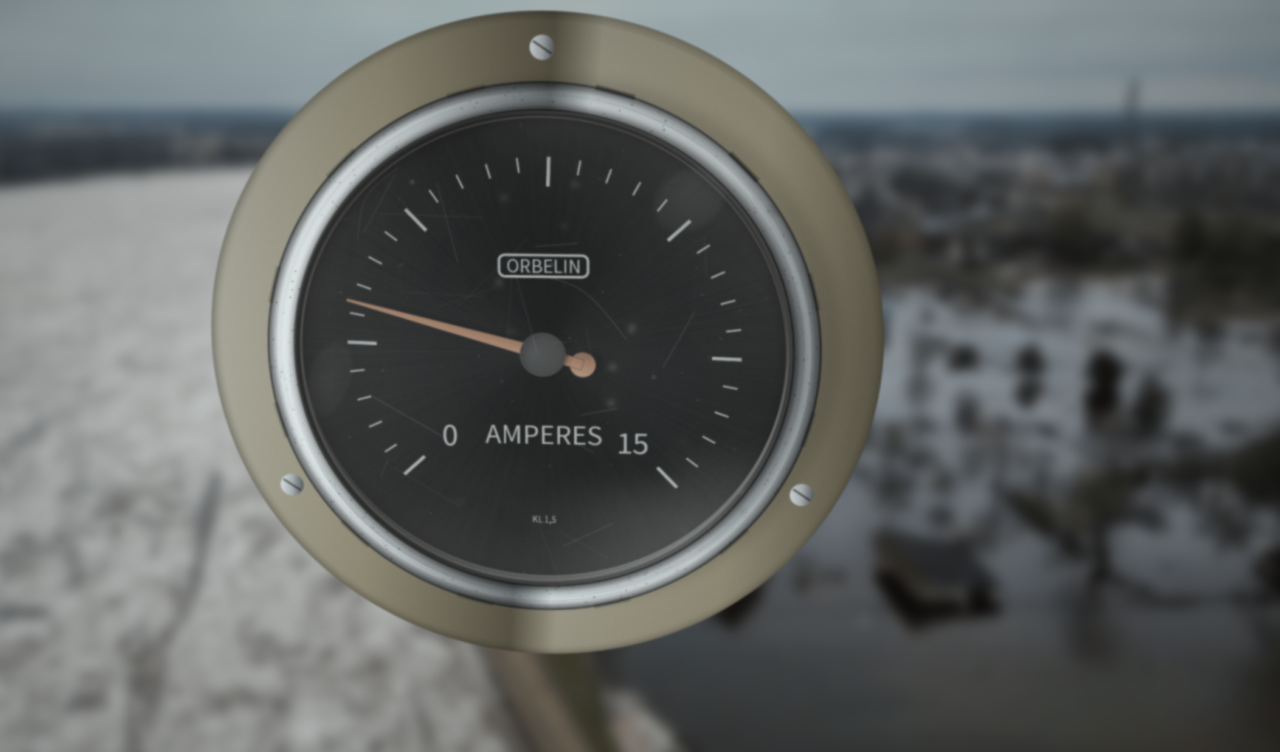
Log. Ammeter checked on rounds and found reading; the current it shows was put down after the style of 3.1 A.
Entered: 3.25 A
